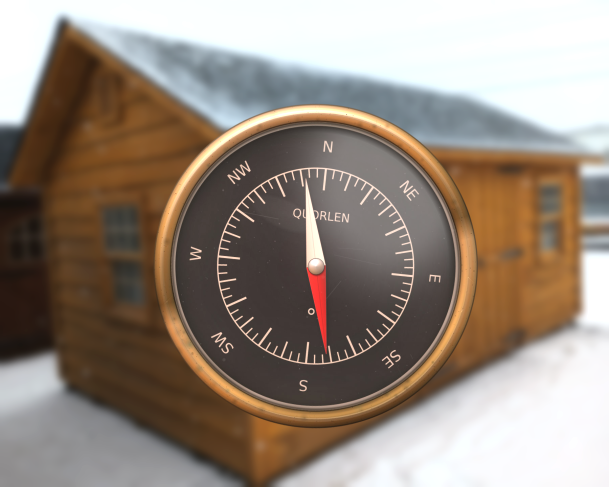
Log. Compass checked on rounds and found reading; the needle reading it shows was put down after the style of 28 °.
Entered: 167.5 °
